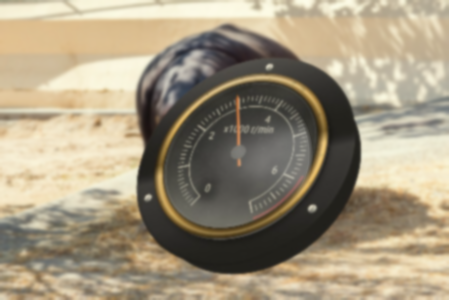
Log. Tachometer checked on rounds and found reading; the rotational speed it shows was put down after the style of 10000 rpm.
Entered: 3000 rpm
